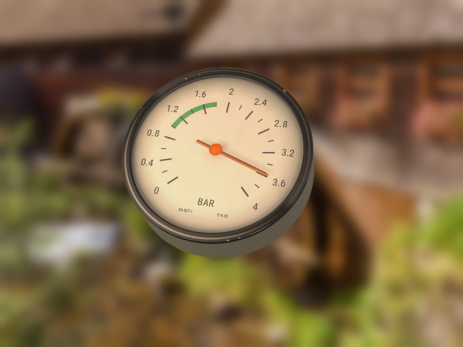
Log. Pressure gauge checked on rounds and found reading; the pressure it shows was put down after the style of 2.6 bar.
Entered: 3.6 bar
